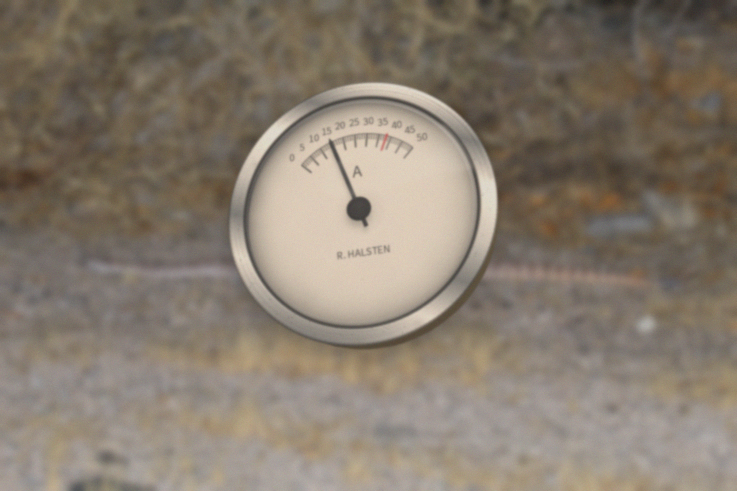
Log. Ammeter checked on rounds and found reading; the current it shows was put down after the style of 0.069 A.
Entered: 15 A
